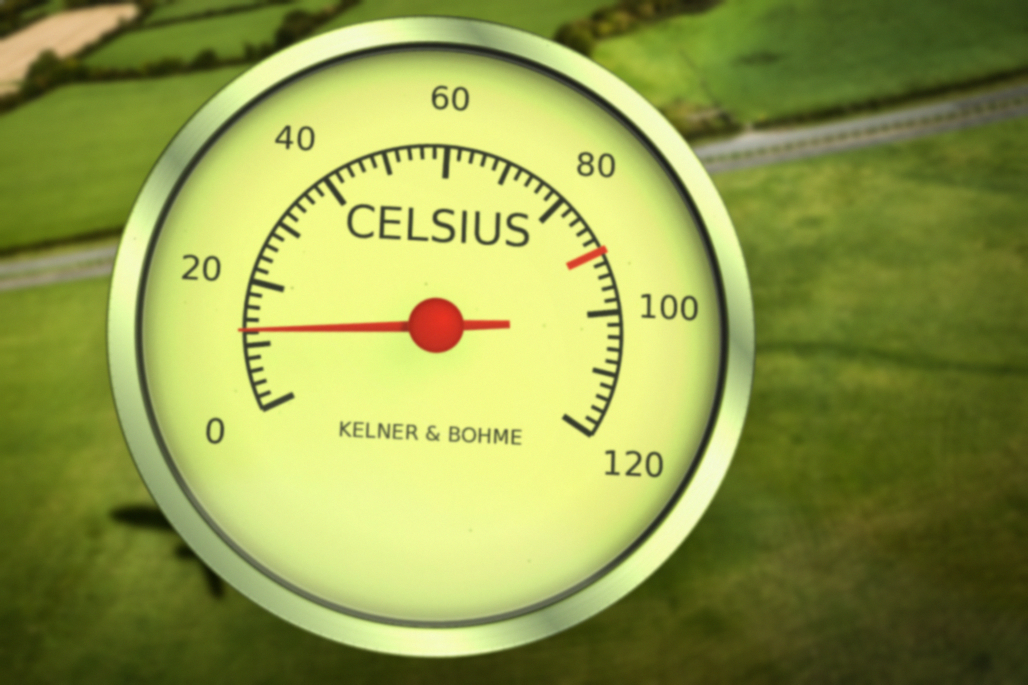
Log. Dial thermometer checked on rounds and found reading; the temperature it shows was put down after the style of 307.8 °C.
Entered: 12 °C
